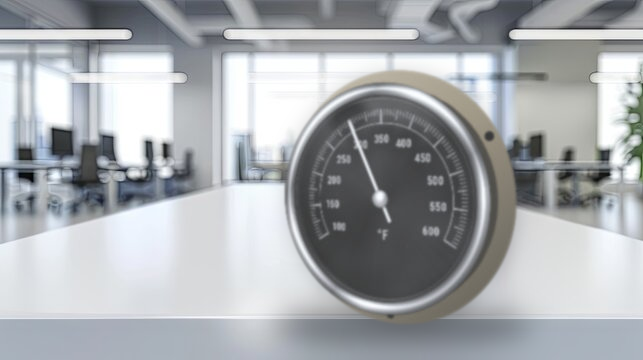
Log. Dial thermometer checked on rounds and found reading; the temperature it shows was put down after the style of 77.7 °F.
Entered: 300 °F
